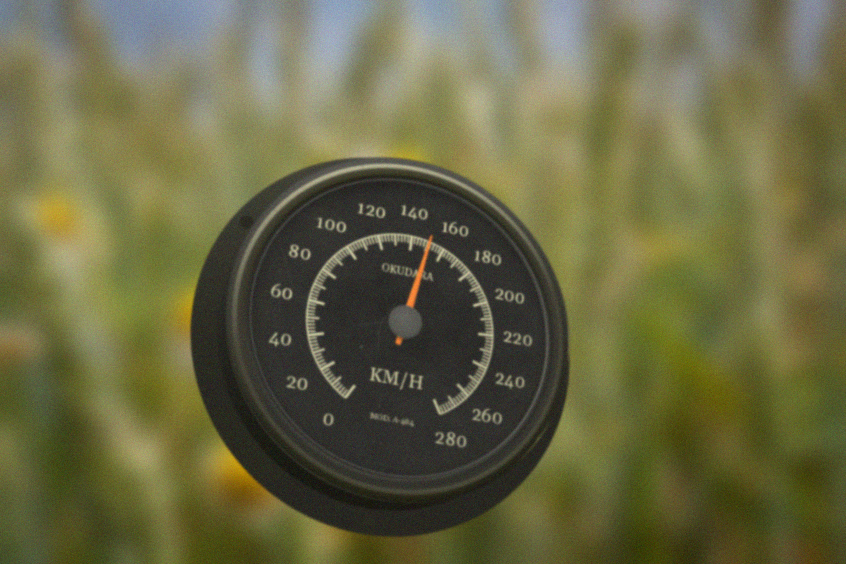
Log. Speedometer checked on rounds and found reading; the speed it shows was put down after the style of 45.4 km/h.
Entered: 150 km/h
